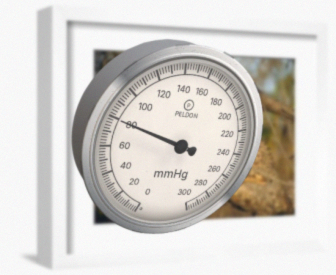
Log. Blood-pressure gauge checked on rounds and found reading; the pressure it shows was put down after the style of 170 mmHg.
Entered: 80 mmHg
